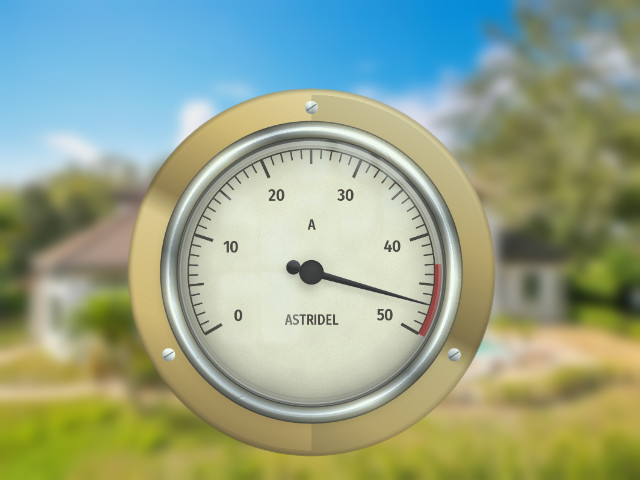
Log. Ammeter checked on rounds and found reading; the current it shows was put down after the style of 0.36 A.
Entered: 47 A
